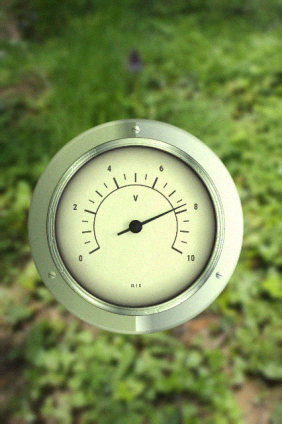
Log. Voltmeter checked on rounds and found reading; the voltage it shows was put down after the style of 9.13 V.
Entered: 7.75 V
